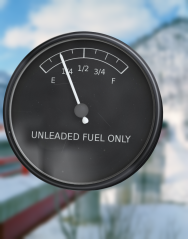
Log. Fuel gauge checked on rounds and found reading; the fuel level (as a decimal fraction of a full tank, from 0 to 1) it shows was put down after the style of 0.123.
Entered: 0.25
